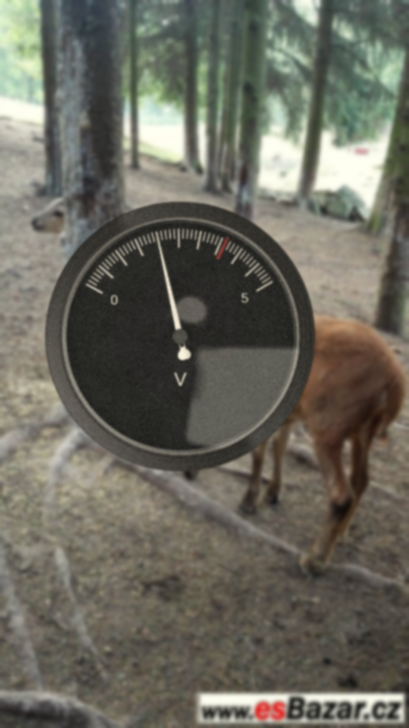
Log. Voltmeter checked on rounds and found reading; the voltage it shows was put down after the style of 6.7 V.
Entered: 2 V
